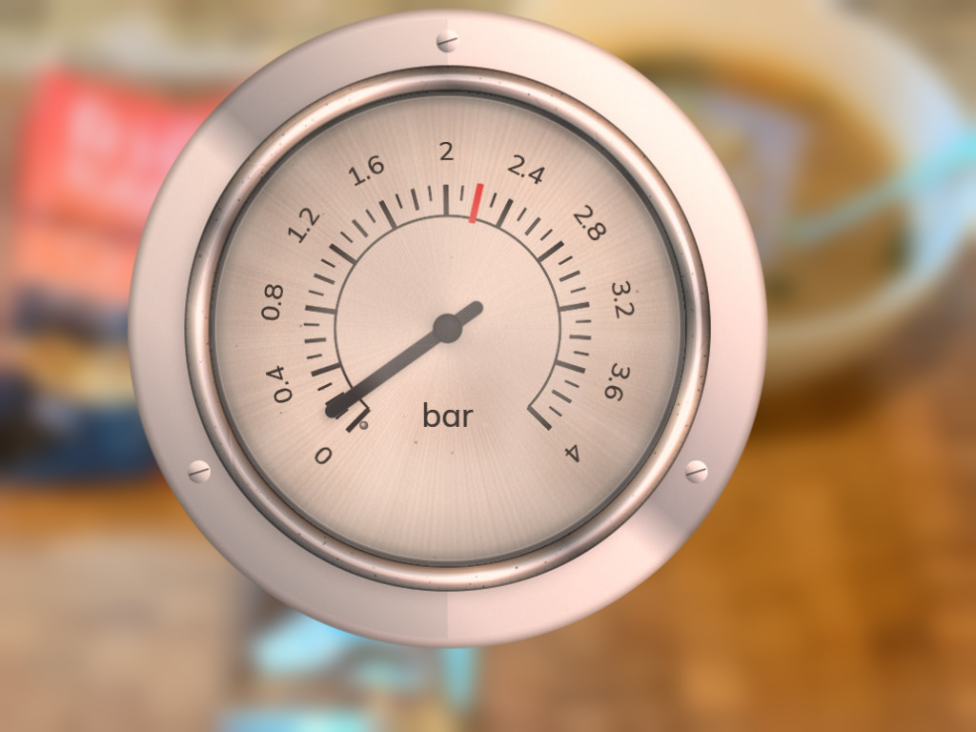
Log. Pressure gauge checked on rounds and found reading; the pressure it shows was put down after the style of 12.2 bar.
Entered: 0.15 bar
